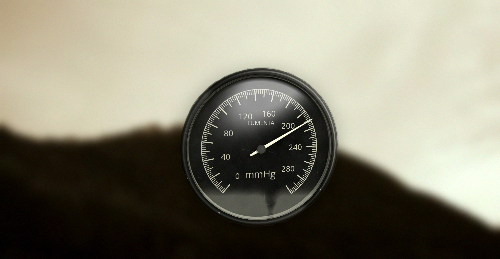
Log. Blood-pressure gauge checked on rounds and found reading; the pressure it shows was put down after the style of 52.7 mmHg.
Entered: 210 mmHg
